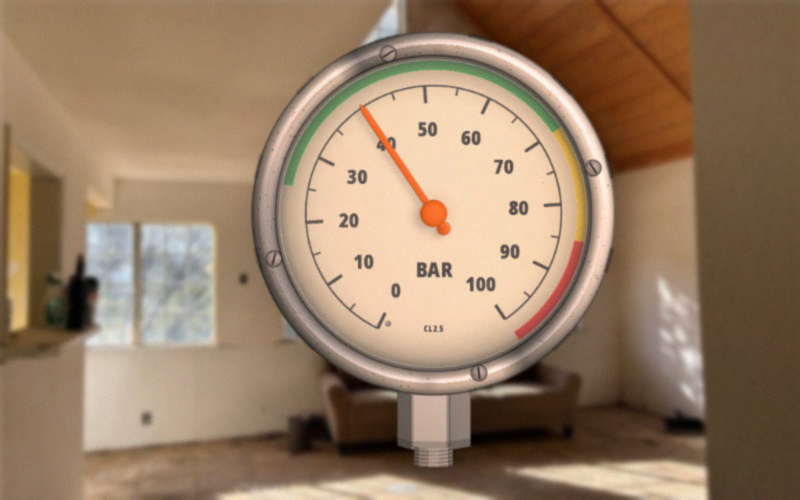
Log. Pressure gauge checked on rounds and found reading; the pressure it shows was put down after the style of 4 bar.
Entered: 40 bar
